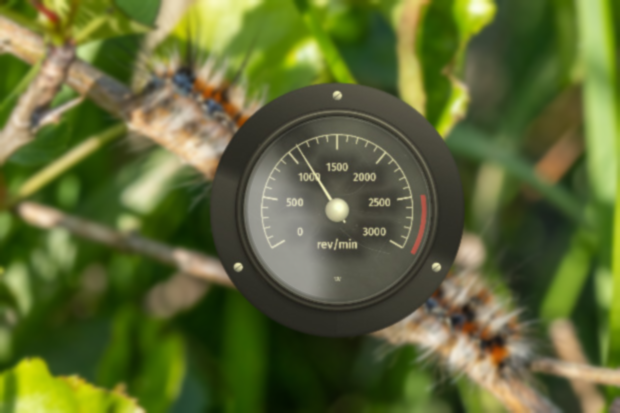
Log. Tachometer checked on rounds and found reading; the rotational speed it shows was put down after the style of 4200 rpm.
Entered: 1100 rpm
